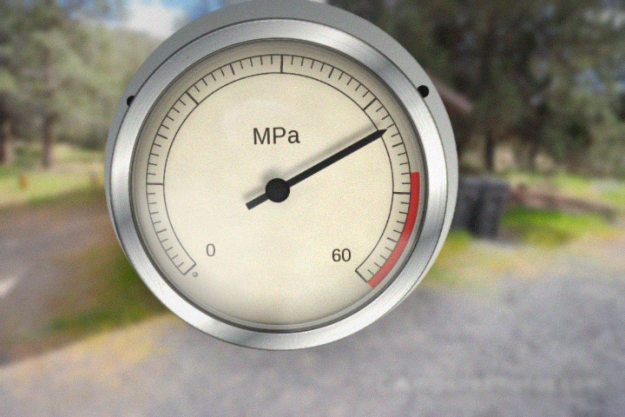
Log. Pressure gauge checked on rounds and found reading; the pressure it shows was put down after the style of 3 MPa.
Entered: 43 MPa
